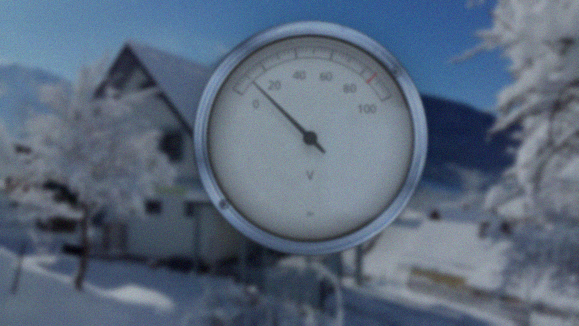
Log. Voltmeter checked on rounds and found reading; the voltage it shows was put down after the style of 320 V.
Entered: 10 V
